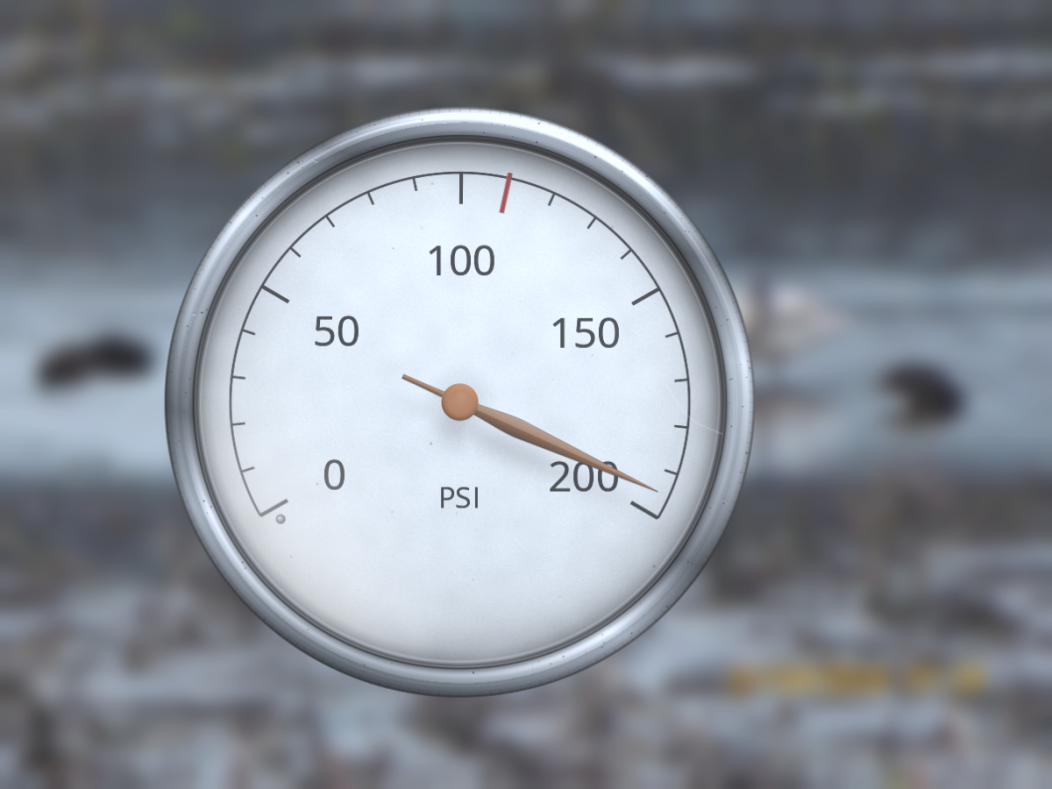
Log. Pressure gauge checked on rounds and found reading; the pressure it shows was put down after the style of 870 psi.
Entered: 195 psi
